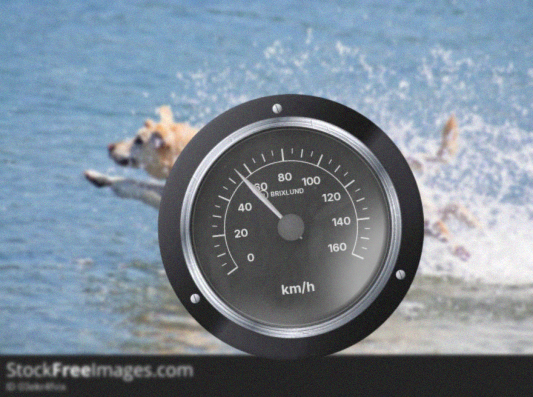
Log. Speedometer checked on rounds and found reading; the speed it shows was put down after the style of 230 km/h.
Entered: 55 km/h
